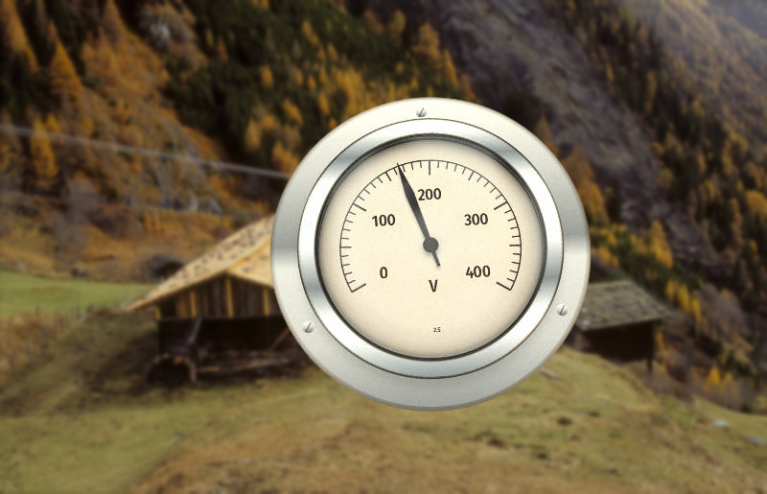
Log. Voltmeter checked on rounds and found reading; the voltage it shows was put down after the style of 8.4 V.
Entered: 165 V
